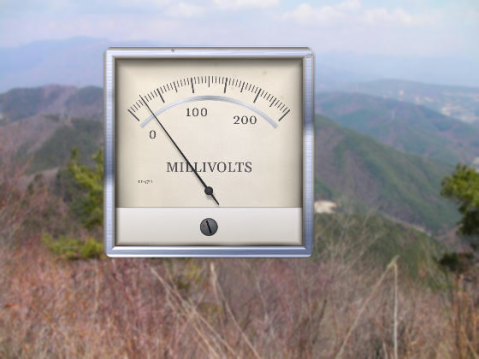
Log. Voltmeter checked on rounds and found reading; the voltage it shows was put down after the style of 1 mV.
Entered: 25 mV
